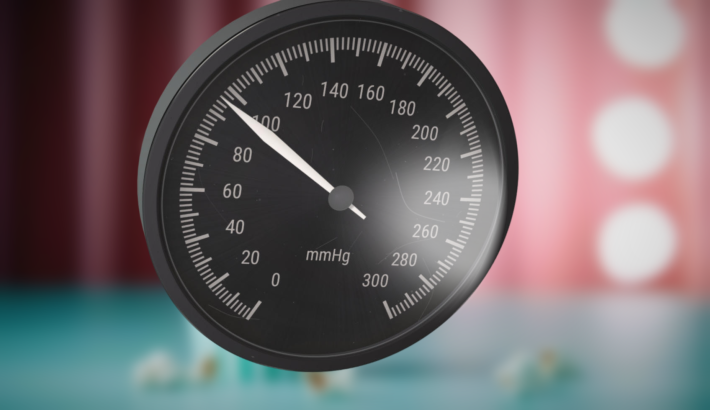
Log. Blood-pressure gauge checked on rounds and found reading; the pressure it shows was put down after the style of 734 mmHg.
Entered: 96 mmHg
